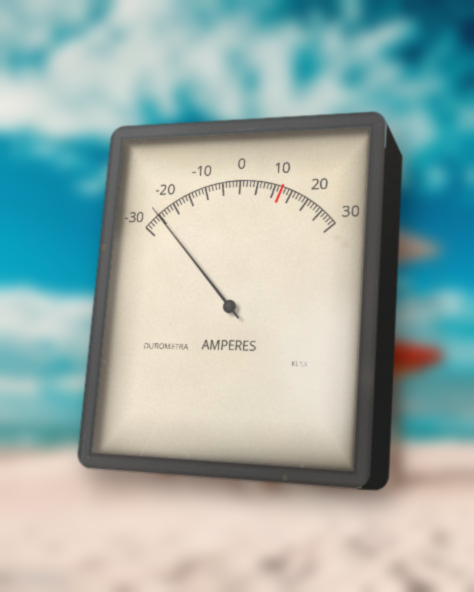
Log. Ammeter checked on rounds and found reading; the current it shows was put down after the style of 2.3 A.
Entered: -25 A
